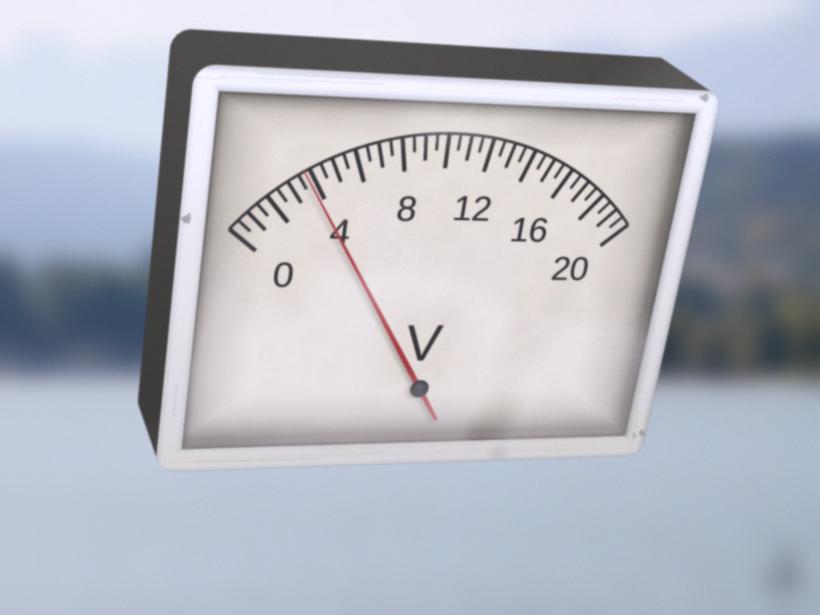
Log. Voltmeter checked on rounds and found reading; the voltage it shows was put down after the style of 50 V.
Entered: 3.75 V
